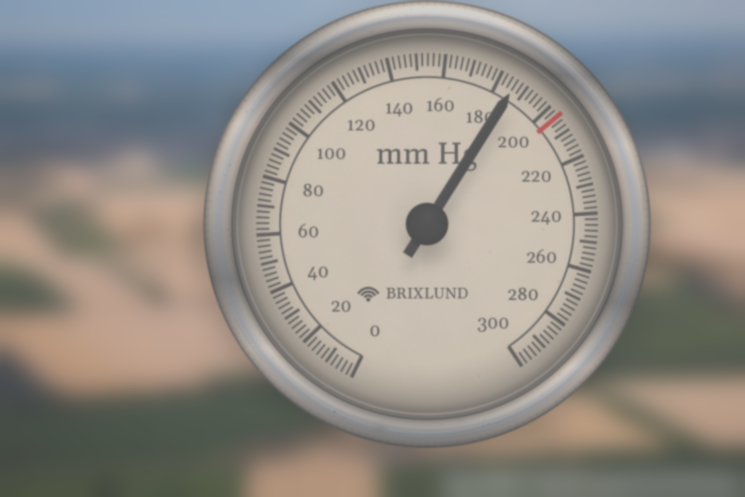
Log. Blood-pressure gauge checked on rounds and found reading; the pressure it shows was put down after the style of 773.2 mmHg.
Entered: 186 mmHg
